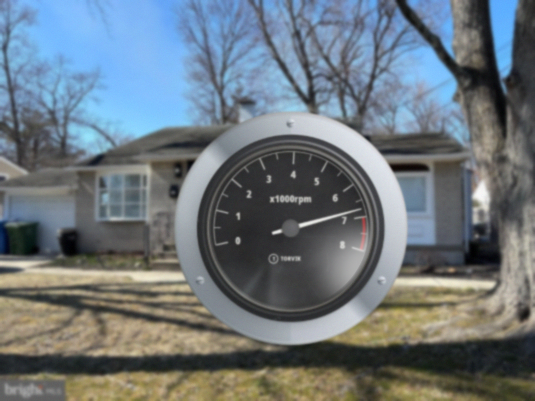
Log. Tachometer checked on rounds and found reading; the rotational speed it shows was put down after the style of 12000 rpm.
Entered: 6750 rpm
